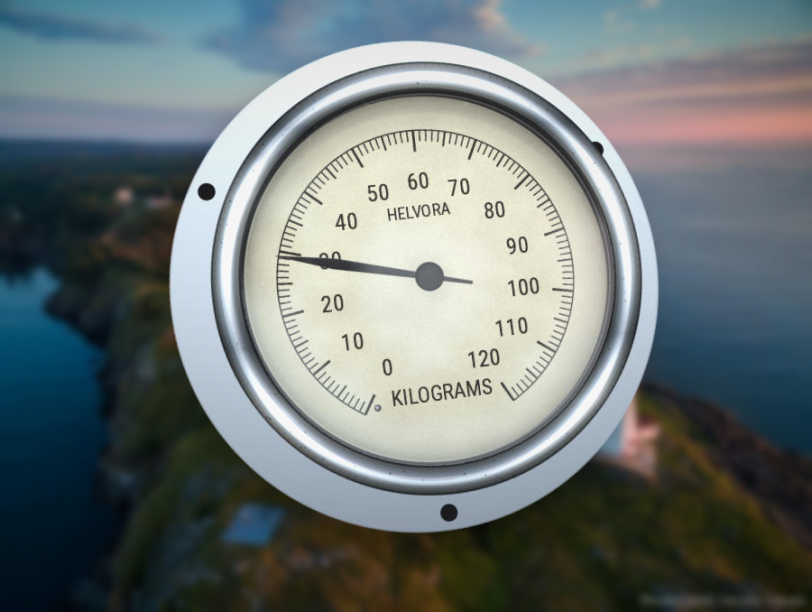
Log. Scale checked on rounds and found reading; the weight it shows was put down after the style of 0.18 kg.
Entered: 29 kg
